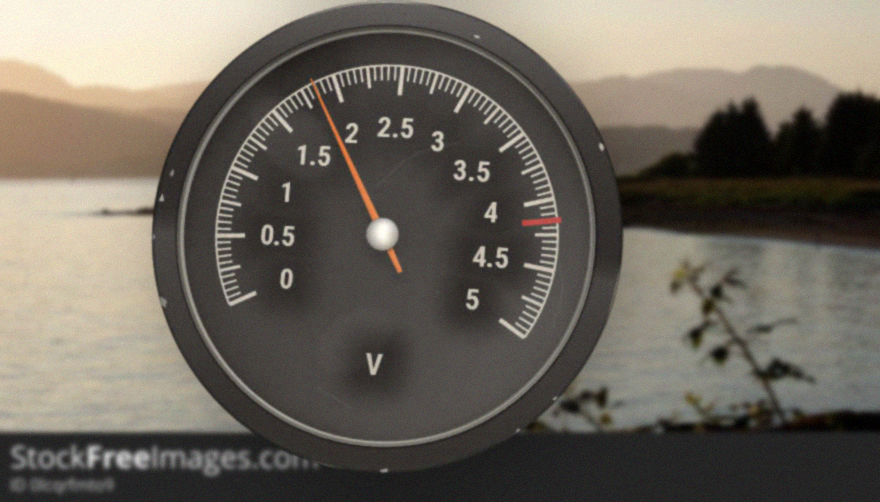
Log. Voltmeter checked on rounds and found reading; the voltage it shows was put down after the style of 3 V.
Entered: 1.85 V
